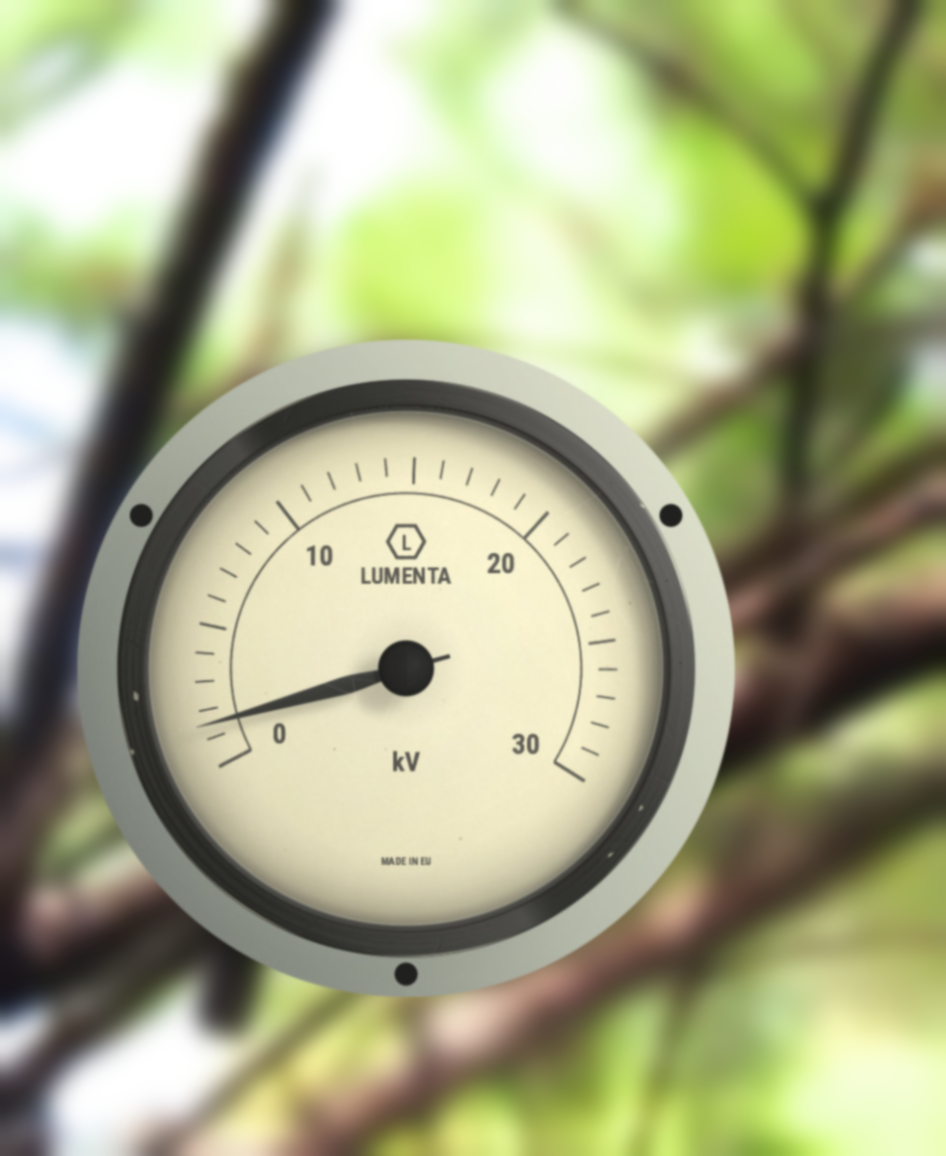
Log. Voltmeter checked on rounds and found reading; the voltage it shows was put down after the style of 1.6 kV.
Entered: 1.5 kV
